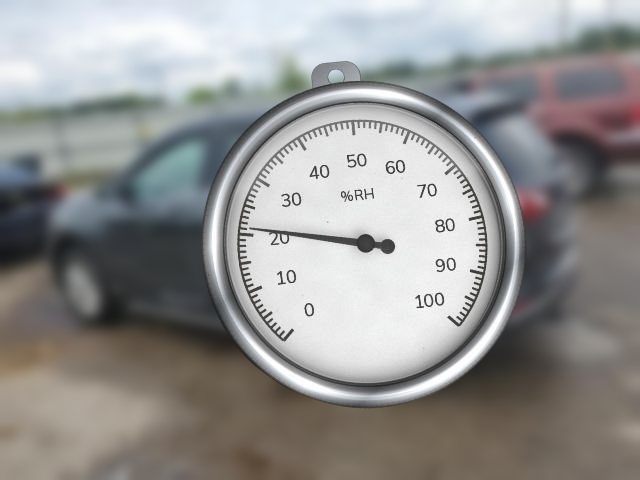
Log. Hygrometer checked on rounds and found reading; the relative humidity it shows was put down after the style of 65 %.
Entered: 21 %
